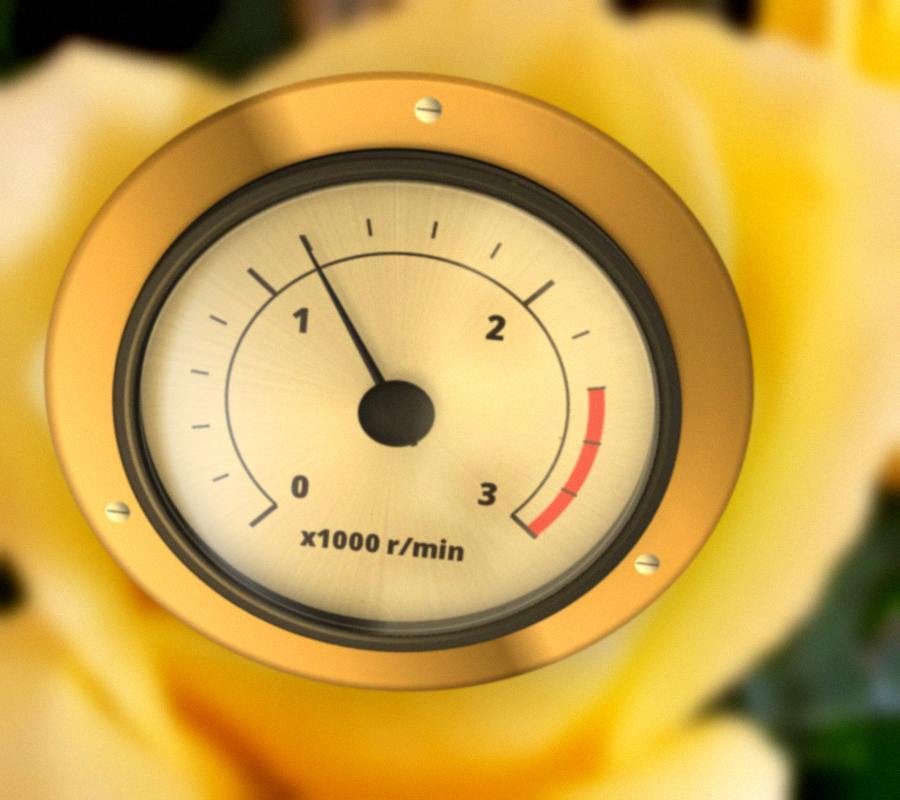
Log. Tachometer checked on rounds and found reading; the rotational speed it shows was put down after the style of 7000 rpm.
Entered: 1200 rpm
